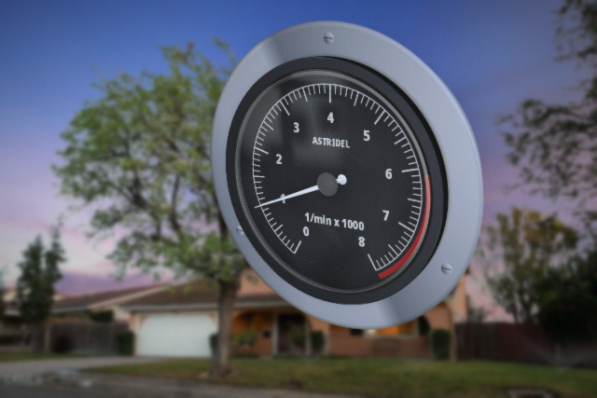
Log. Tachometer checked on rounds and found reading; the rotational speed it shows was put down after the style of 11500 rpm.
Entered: 1000 rpm
